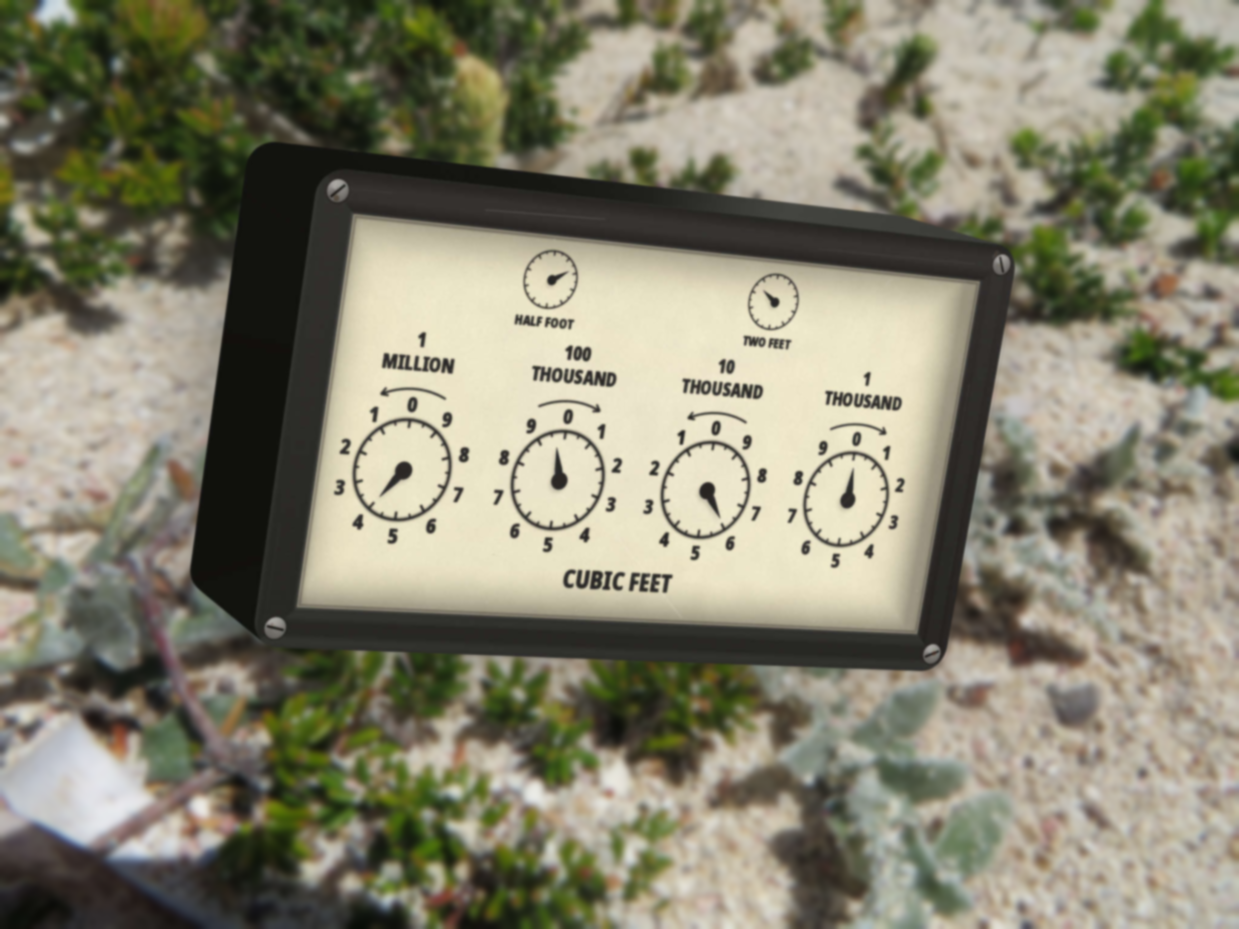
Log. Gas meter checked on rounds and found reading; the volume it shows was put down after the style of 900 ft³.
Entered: 396000 ft³
